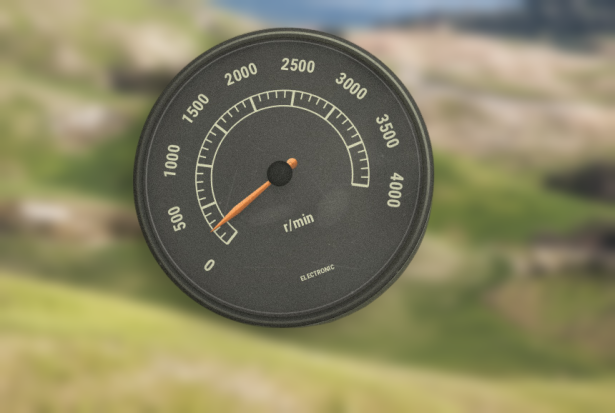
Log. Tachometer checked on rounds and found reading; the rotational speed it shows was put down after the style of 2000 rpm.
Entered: 200 rpm
